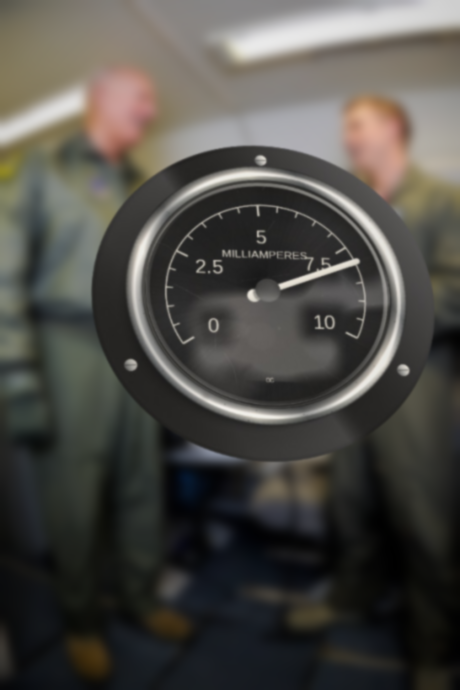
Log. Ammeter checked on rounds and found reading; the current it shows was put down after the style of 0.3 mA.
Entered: 8 mA
